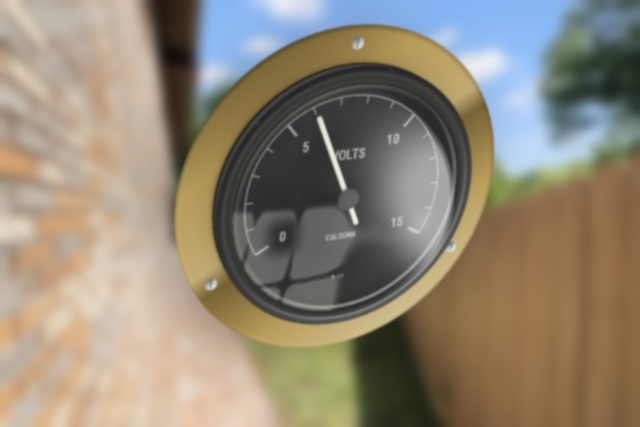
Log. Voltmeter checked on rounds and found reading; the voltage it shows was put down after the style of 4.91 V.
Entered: 6 V
